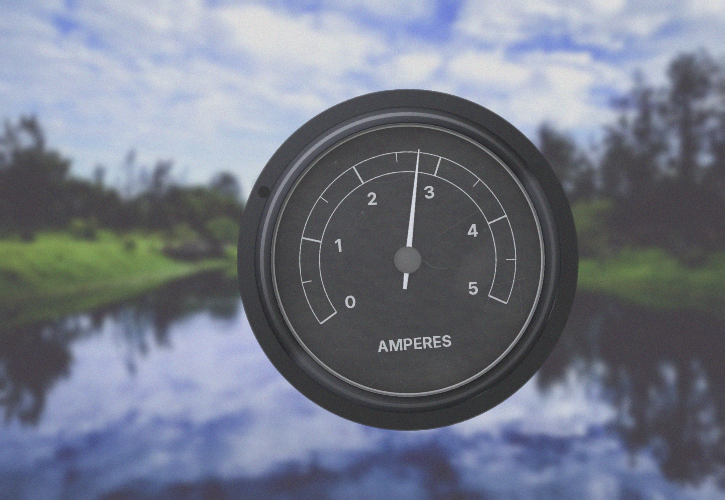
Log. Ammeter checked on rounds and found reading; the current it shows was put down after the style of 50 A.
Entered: 2.75 A
